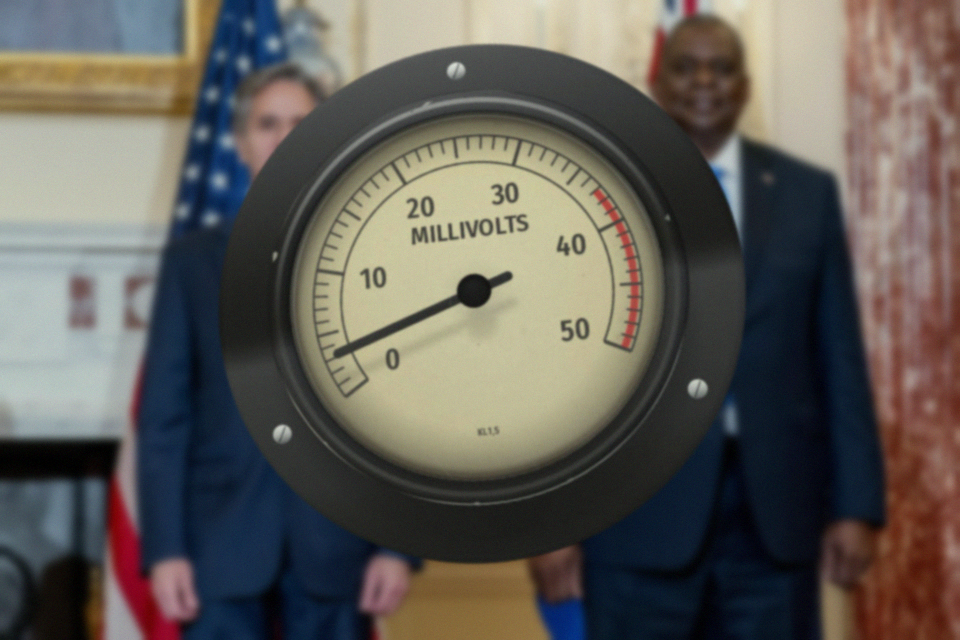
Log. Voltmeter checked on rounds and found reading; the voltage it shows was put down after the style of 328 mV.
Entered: 3 mV
